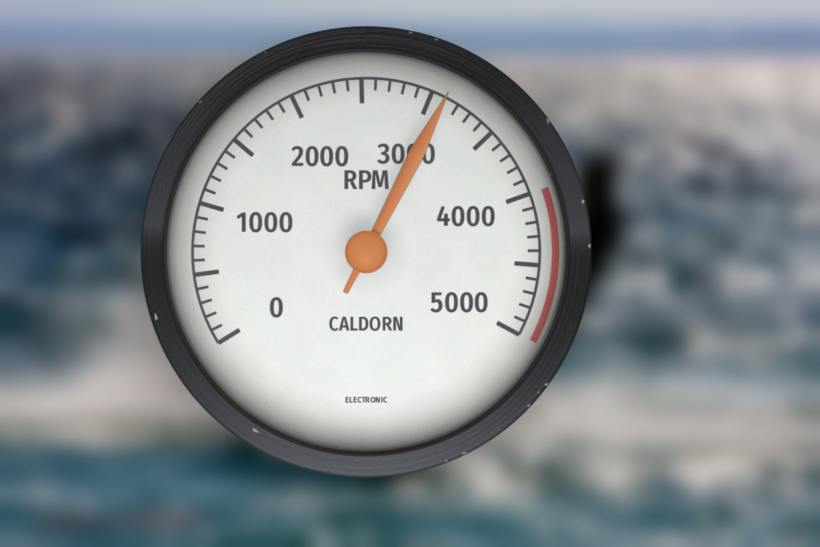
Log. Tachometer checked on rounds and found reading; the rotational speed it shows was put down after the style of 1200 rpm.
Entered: 3100 rpm
